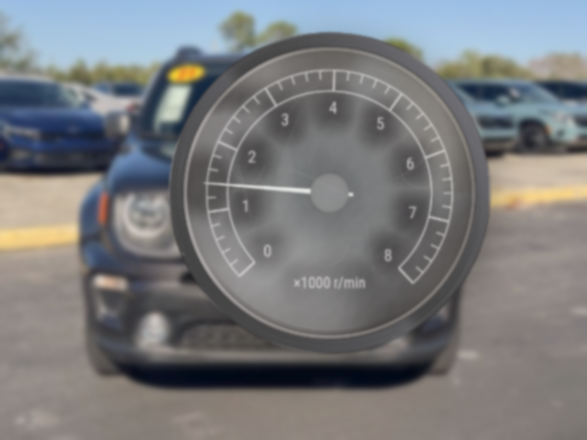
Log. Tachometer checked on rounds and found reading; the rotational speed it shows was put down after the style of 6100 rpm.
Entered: 1400 rpm
